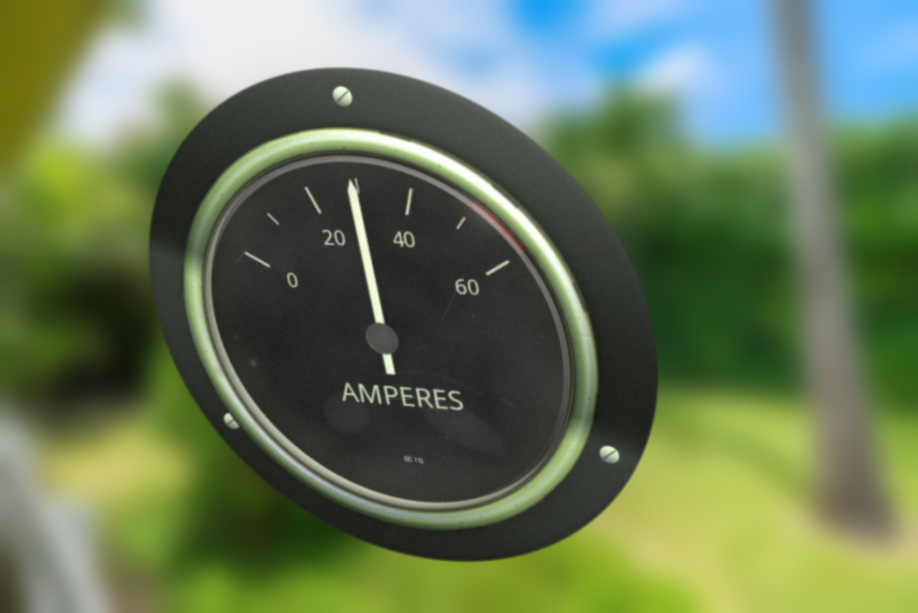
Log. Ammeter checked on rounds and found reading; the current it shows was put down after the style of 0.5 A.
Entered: 30 A
